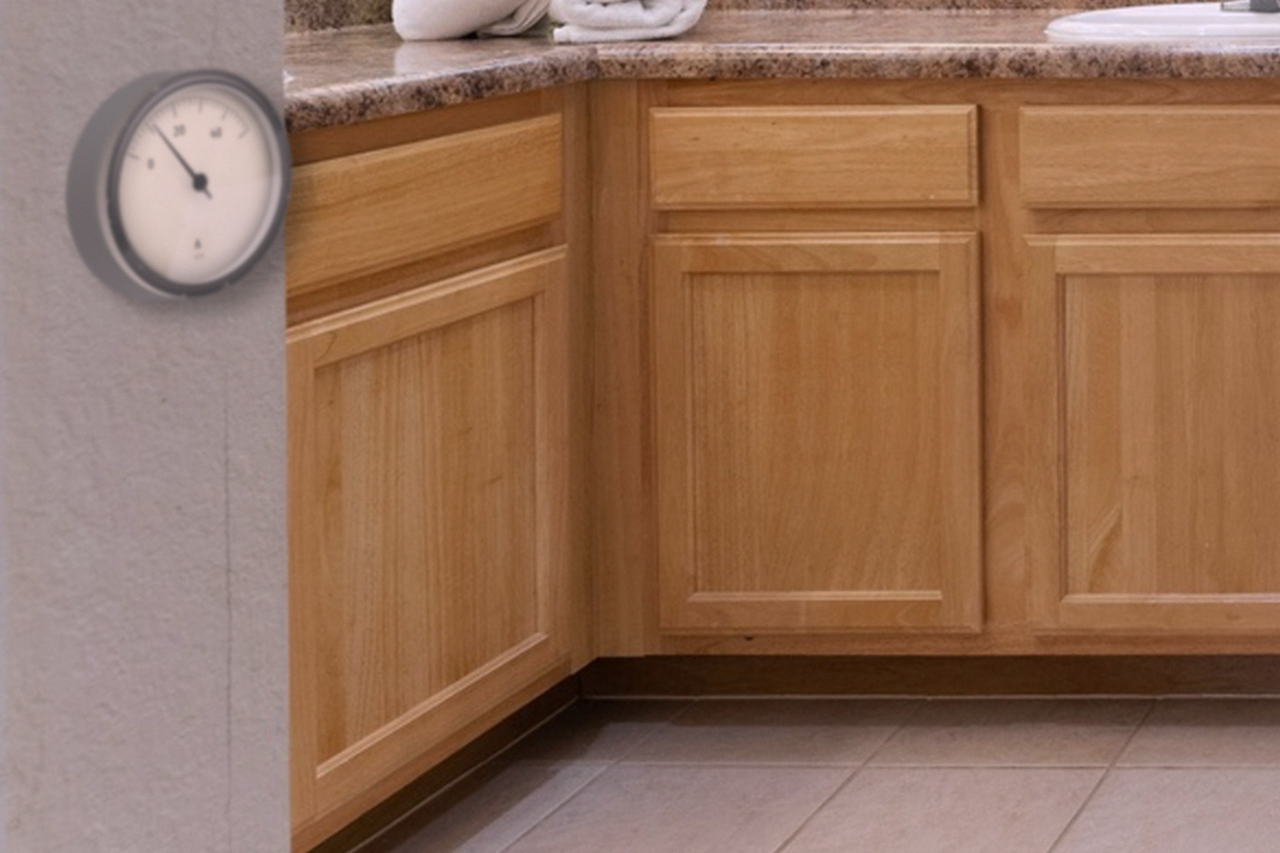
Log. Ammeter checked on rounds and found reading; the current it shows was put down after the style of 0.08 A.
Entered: 10 A
